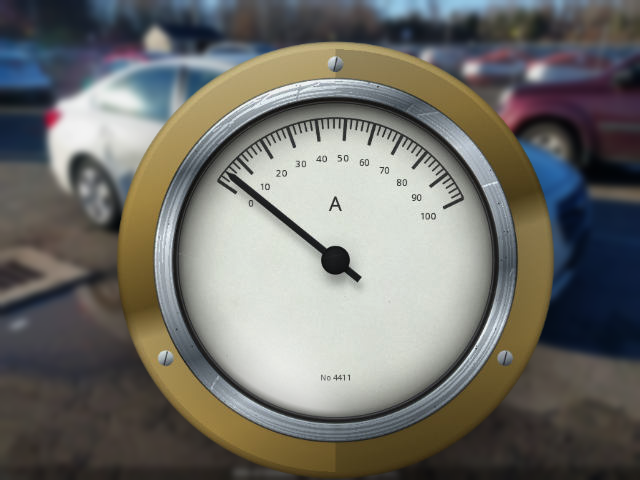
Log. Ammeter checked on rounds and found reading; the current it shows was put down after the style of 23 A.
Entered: 4 A
